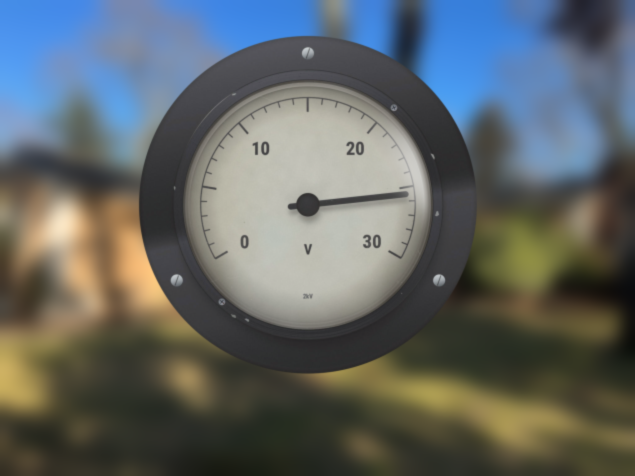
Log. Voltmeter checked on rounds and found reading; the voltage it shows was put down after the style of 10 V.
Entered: 25.5 V
